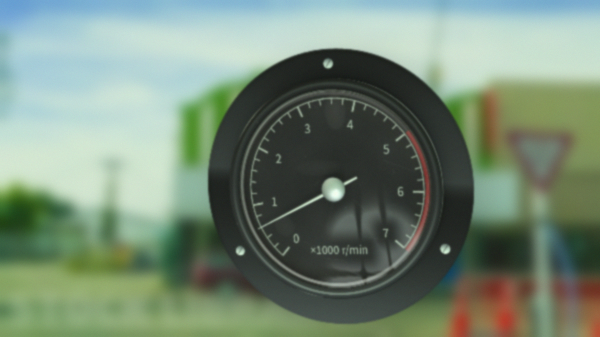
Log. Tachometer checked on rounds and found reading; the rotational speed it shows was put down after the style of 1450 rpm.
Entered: 600 rpm
